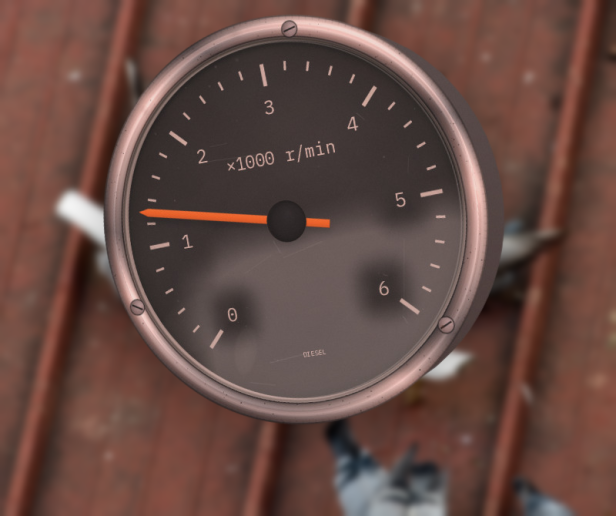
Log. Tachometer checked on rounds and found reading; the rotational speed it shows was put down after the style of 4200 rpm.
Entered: 1300 rpm
